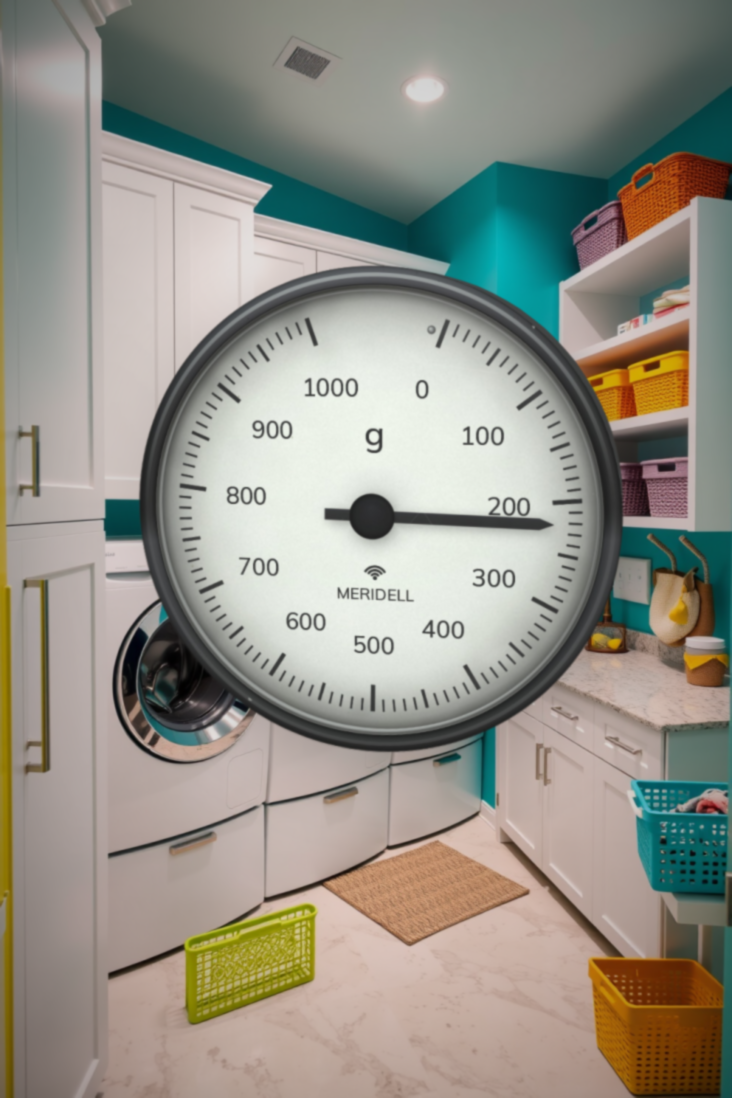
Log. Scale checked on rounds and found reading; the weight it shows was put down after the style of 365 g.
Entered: 220 g
